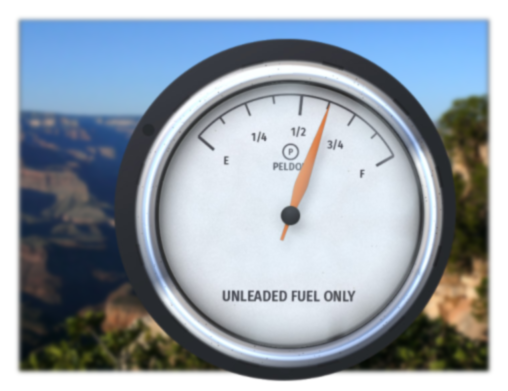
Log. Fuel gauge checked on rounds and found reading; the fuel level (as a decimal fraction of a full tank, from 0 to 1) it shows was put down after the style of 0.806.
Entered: 0.625
